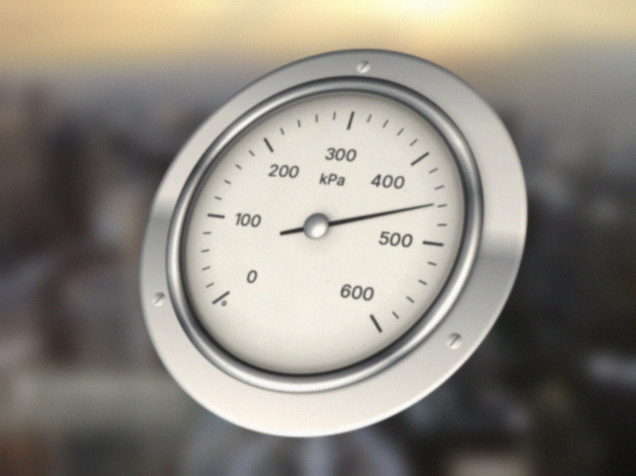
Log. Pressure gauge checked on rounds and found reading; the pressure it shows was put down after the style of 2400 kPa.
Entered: 460 kPa
